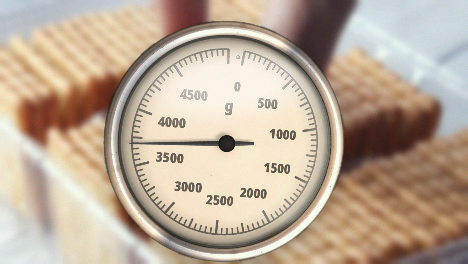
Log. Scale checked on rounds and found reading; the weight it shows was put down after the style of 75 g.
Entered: 3700 g
